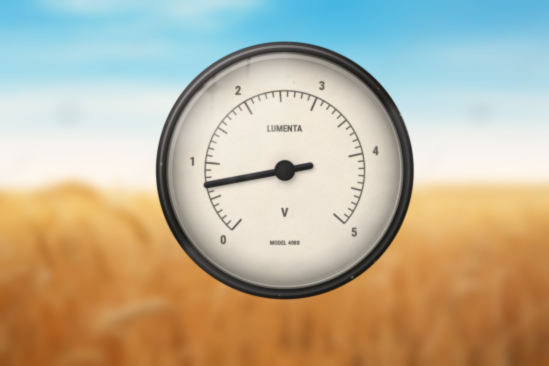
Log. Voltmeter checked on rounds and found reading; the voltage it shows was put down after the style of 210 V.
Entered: 0.7 V
